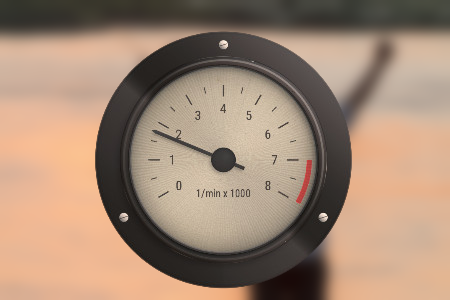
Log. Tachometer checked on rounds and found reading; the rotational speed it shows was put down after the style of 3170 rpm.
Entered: 1750 rpm
